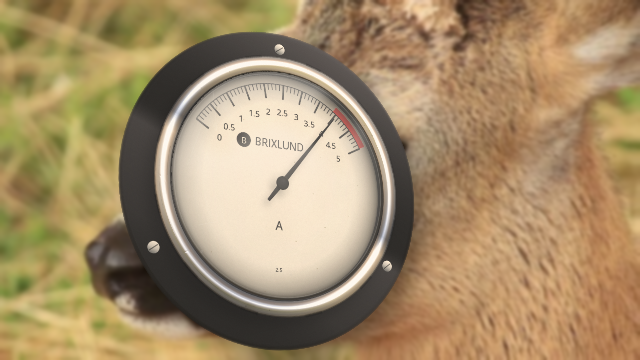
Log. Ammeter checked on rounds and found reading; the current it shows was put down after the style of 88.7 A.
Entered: 4 A
